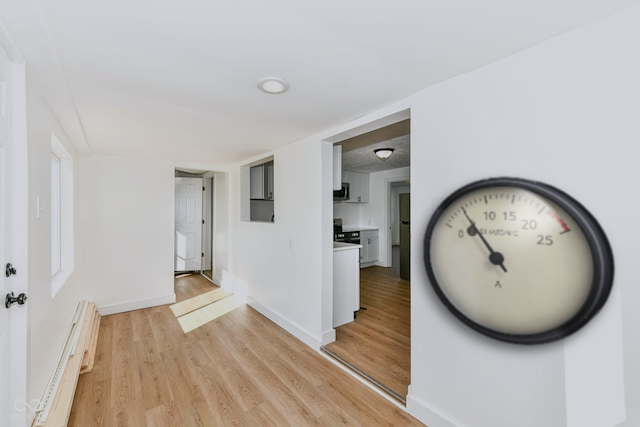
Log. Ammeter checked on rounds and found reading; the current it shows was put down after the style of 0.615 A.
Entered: 5 A
